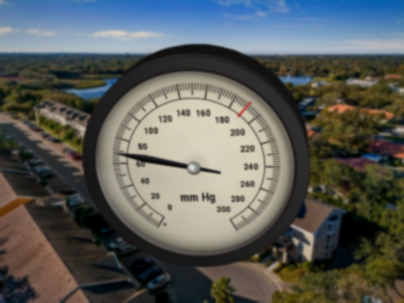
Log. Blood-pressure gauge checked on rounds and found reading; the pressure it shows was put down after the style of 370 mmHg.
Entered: 70 mmHg
